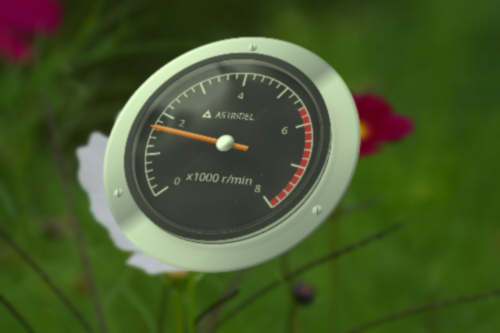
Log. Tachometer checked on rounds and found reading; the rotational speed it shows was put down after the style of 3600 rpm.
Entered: 1600 rpm
